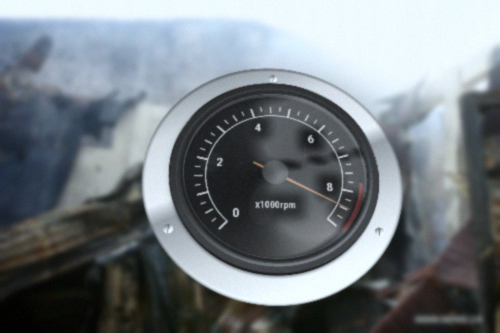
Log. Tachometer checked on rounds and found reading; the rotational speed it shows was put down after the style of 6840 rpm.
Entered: 8500 rpm
